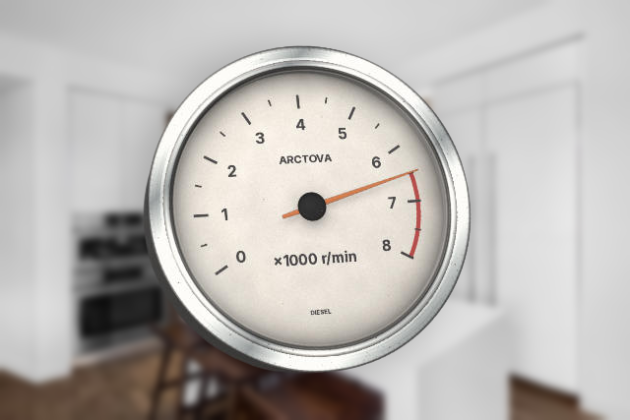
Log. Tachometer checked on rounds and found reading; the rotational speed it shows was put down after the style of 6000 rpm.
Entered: 6500 rpm
